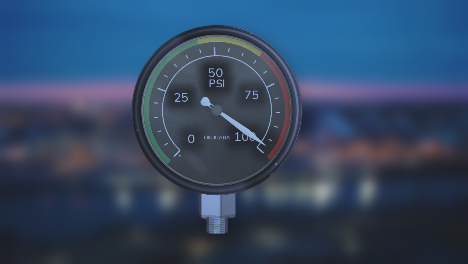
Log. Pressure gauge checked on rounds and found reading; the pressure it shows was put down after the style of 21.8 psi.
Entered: 97.5 psi
